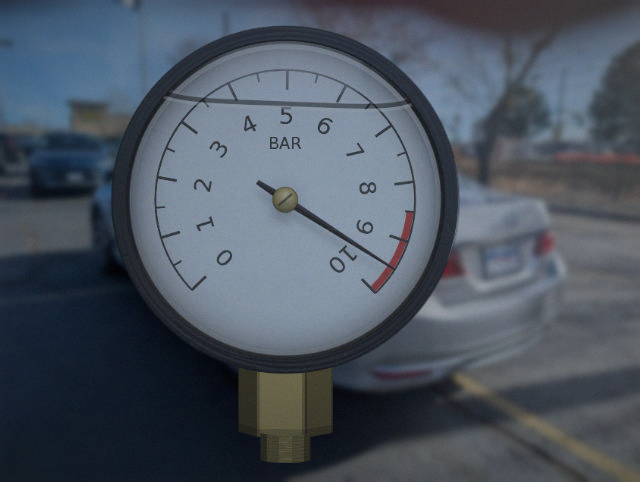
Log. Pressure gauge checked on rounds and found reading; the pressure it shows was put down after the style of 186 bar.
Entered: 9.5 bar
